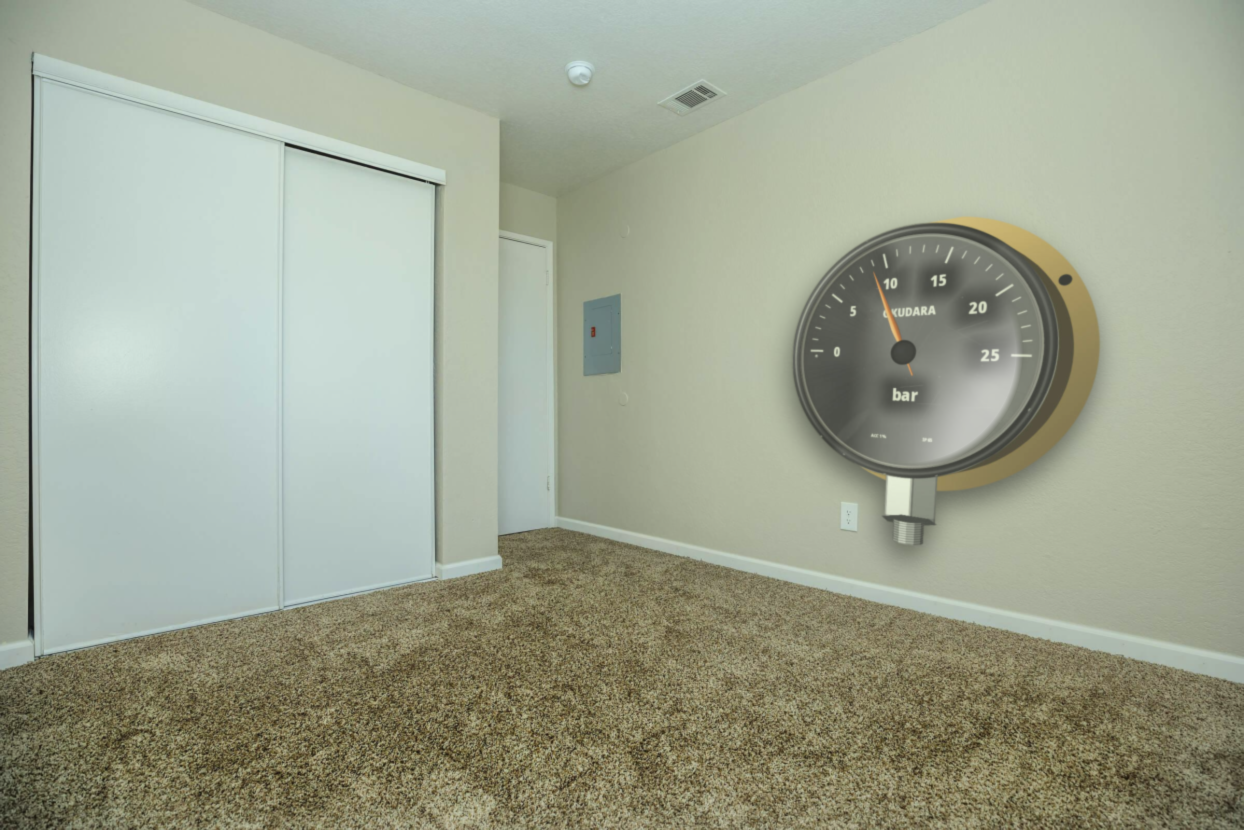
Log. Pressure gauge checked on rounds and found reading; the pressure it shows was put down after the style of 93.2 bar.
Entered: 9 bar
